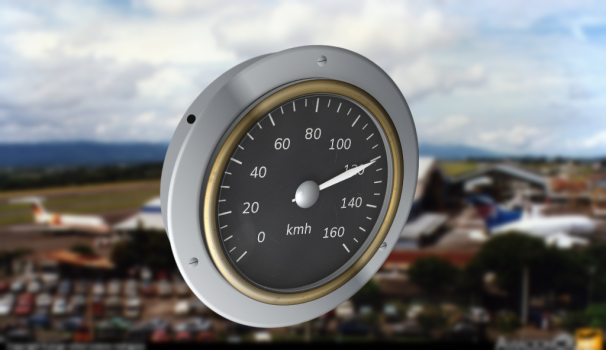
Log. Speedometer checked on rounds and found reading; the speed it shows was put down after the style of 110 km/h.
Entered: 120 km/h
